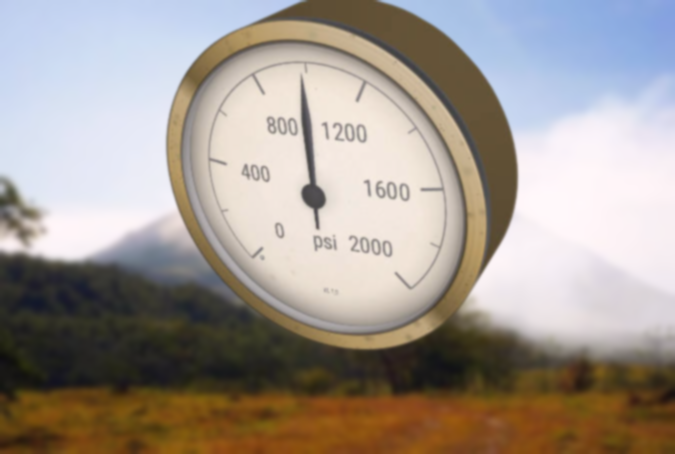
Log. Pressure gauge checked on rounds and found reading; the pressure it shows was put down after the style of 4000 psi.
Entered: 1000 psi
